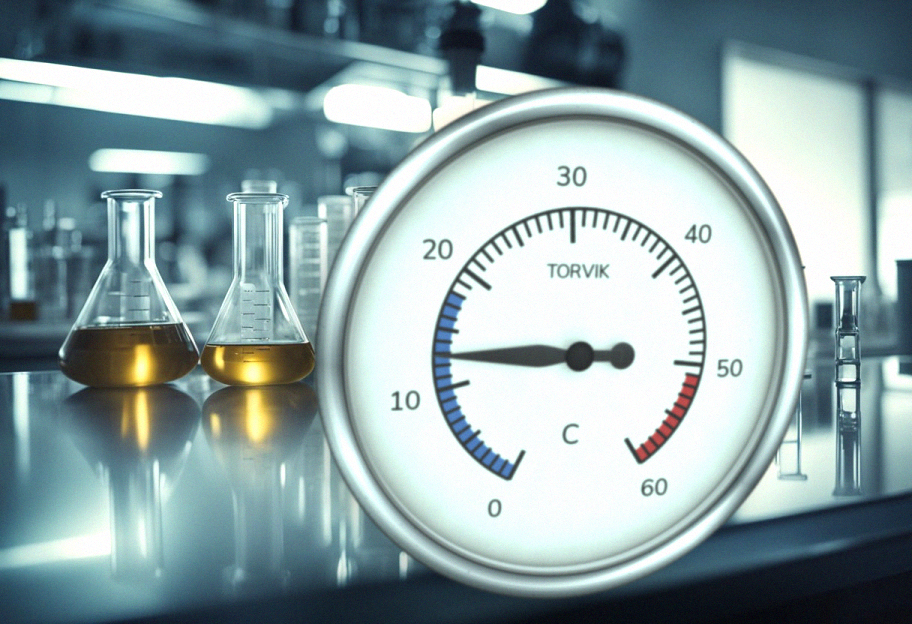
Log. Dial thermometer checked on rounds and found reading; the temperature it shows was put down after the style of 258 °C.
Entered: 13 °C
